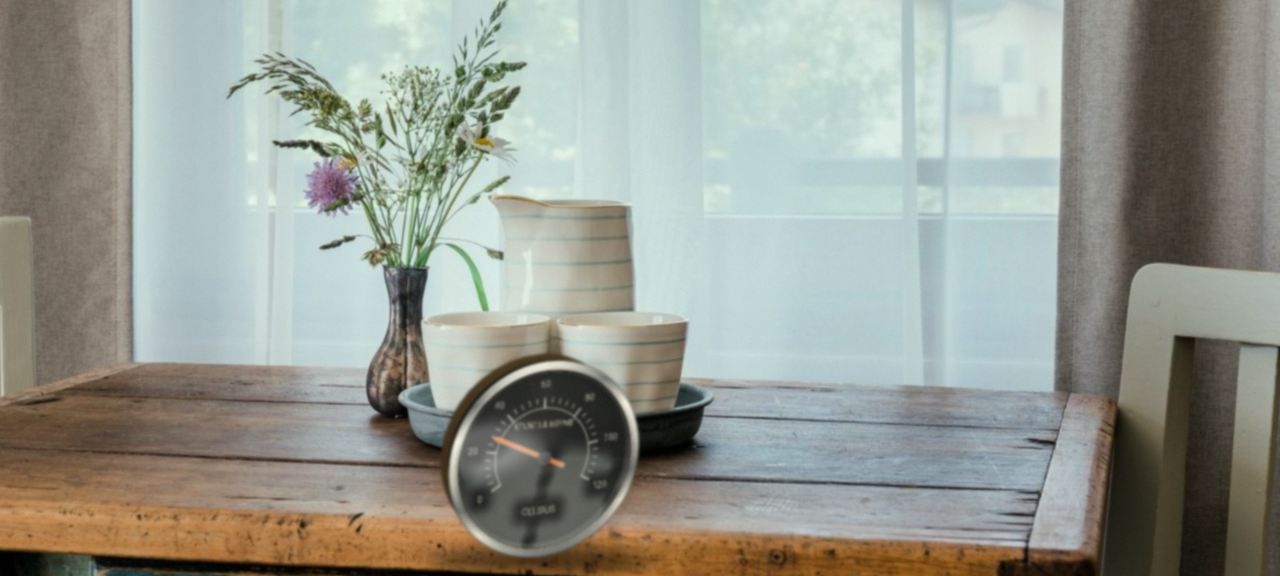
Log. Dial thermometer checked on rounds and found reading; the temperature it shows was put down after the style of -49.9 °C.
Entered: 28 °C
